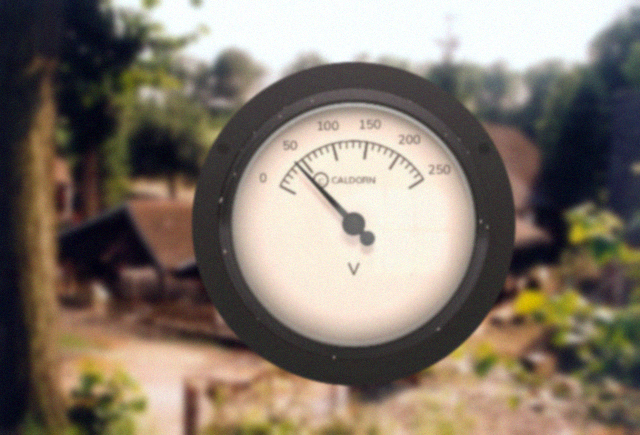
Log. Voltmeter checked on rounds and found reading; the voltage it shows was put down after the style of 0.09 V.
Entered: 40 V
